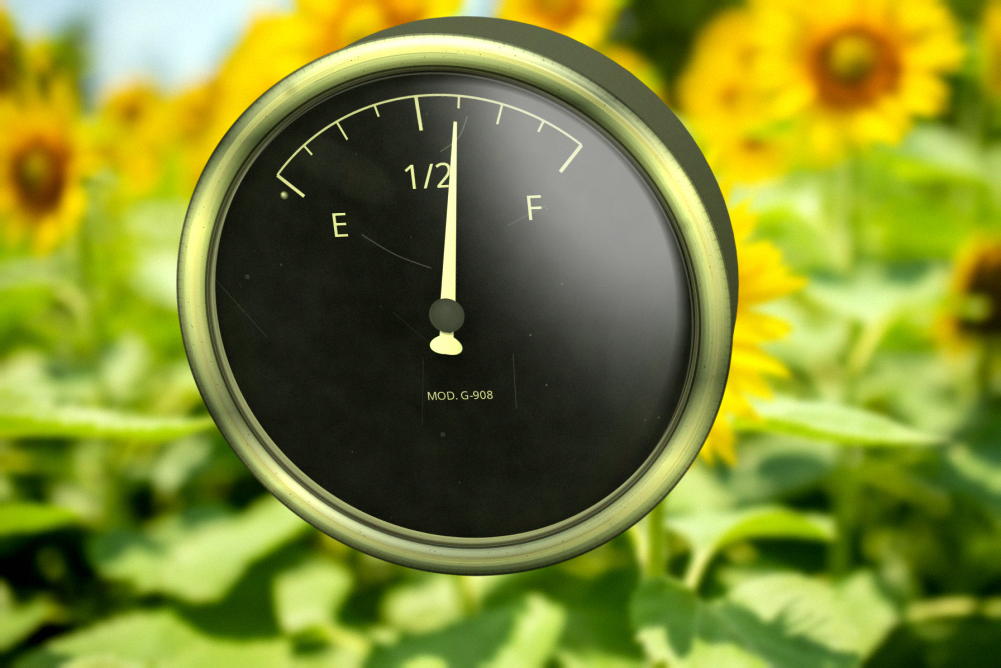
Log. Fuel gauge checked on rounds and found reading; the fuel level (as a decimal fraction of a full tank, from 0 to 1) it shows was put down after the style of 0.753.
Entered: 0.625
